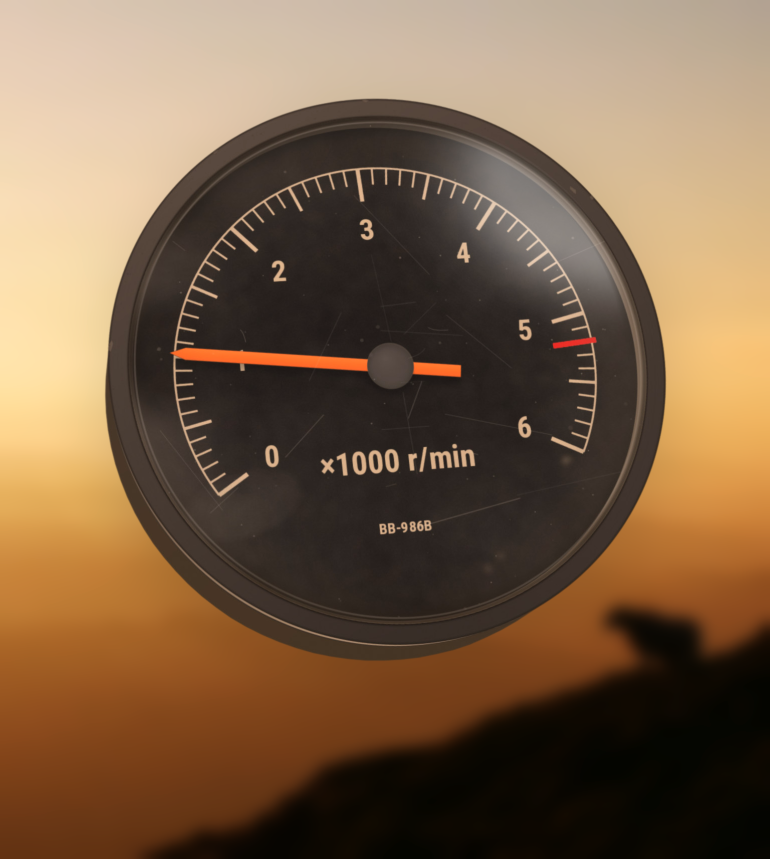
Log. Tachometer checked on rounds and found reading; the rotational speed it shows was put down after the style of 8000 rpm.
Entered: 1000 rpm
